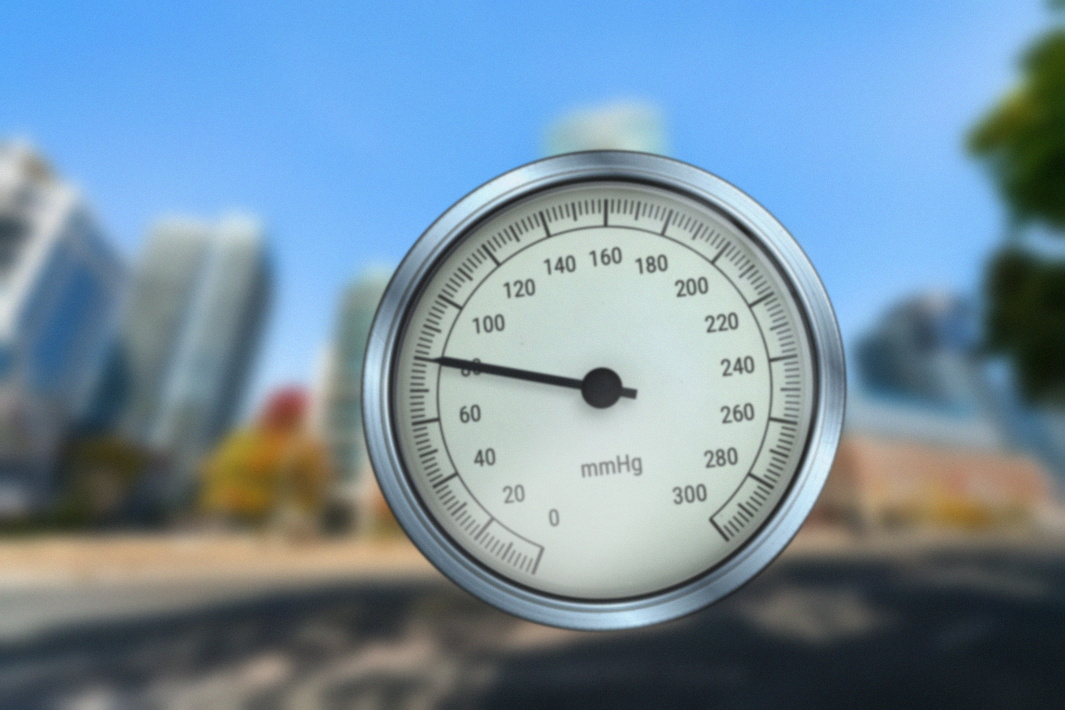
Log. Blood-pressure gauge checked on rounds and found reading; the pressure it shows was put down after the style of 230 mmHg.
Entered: 80 mmHg
